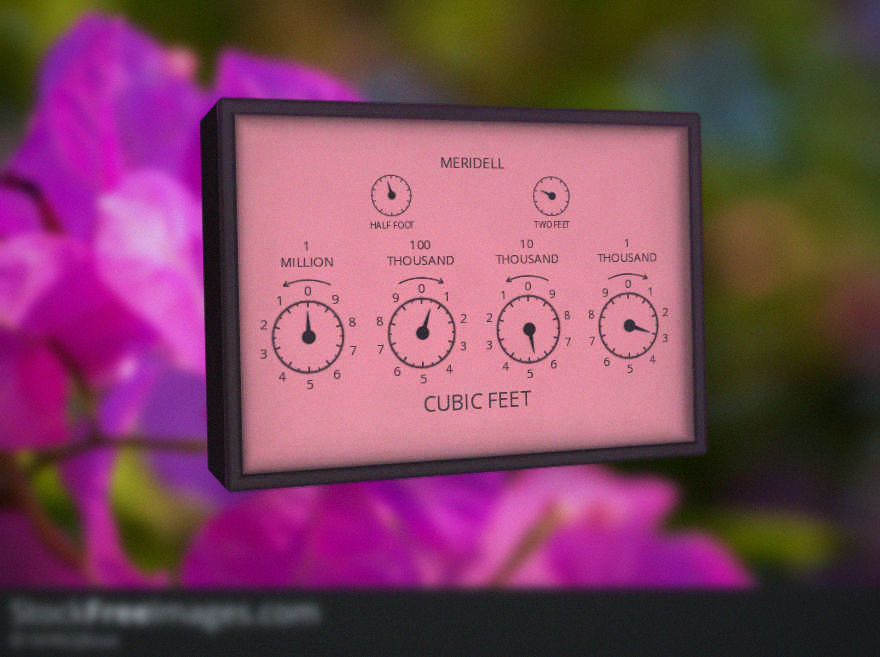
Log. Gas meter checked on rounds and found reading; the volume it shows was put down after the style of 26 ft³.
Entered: 5300 ft³
